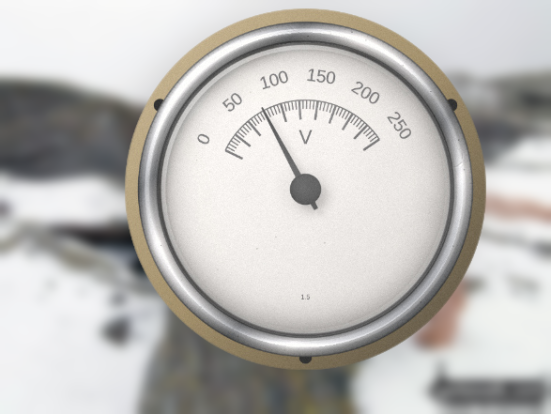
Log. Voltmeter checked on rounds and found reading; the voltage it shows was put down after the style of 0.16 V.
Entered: 75 V
